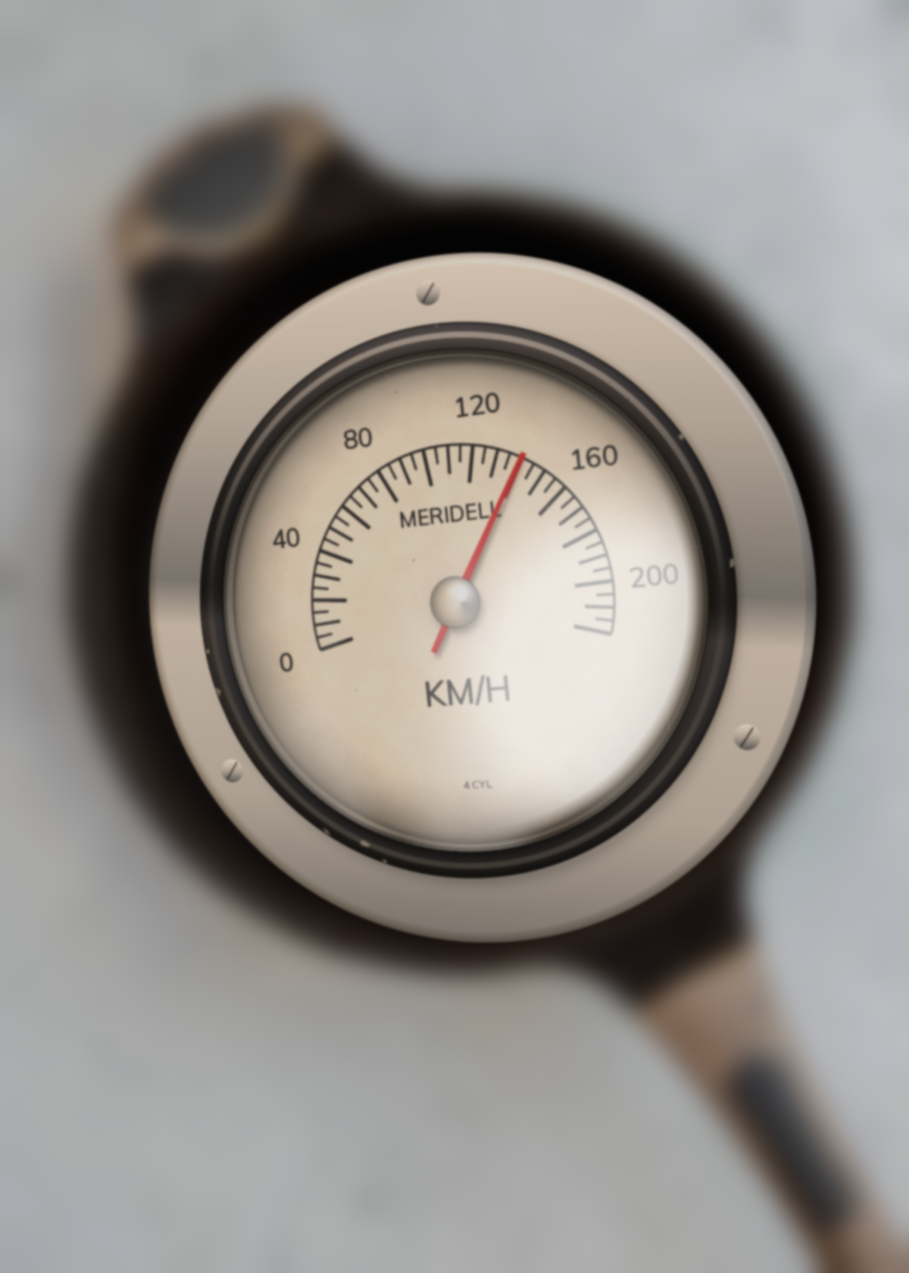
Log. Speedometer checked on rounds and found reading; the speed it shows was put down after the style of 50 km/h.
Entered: 140 km/h
